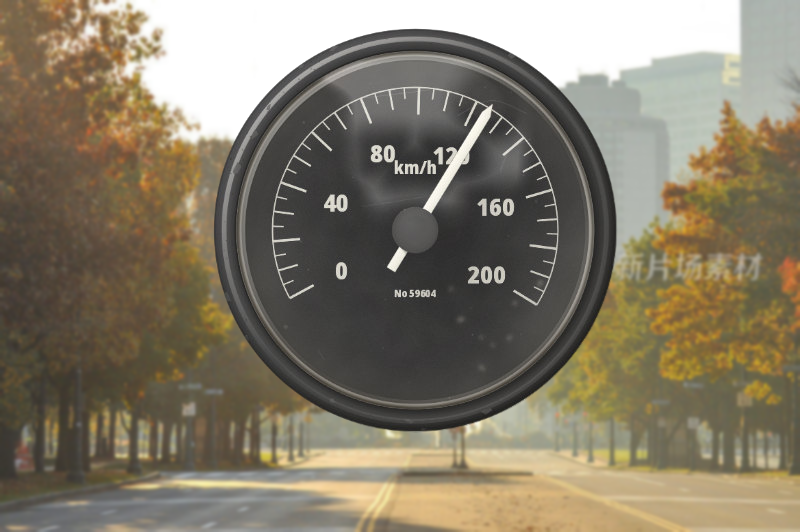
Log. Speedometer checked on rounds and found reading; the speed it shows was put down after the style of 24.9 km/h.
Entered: 125 km/h
